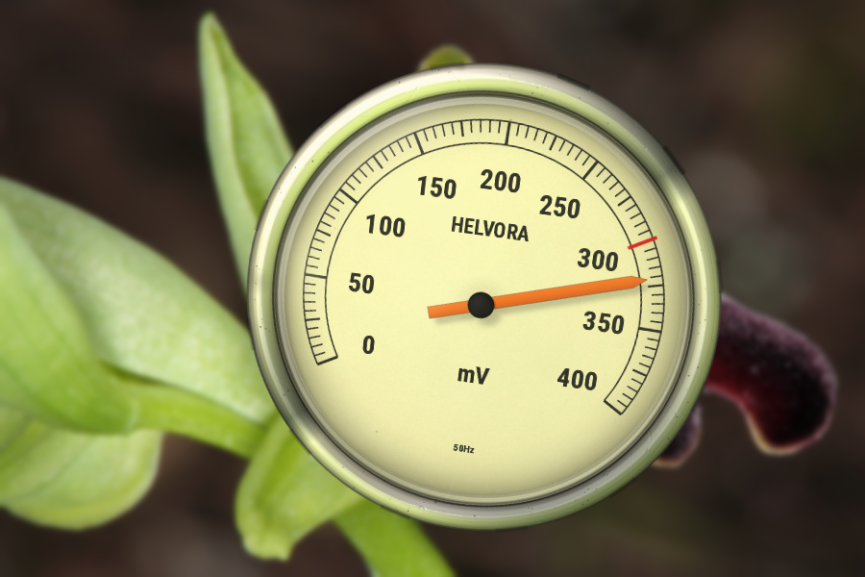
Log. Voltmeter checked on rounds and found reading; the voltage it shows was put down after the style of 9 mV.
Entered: 320 mV
